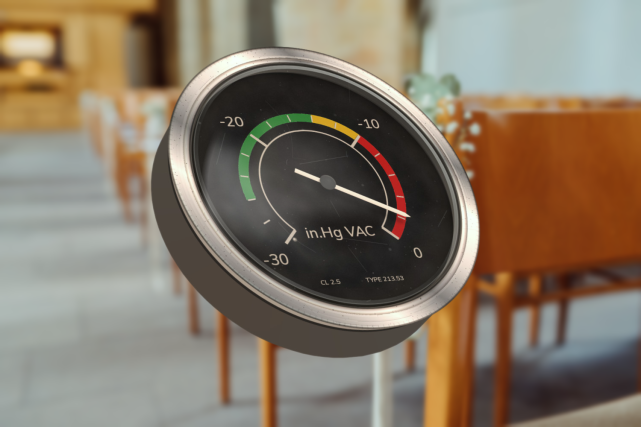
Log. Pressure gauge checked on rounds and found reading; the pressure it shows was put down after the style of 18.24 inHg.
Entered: -2 inHg
